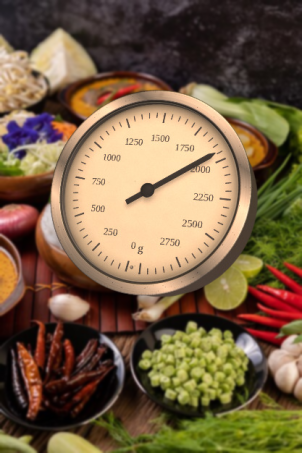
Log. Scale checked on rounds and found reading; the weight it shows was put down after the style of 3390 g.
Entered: 1950 g
